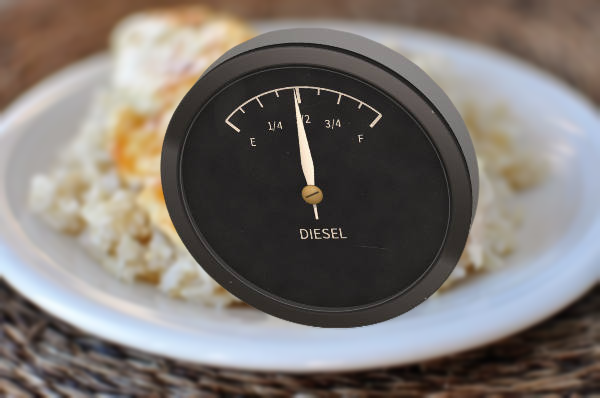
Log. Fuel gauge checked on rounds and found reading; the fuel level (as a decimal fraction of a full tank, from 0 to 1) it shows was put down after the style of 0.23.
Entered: 0.5
